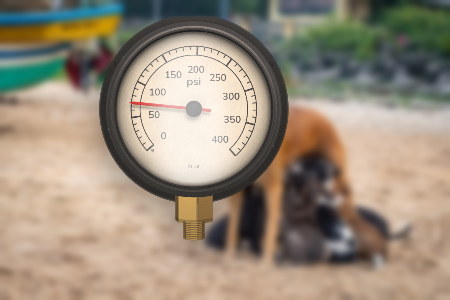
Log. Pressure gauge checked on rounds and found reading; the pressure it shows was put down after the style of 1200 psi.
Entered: 70 psi
